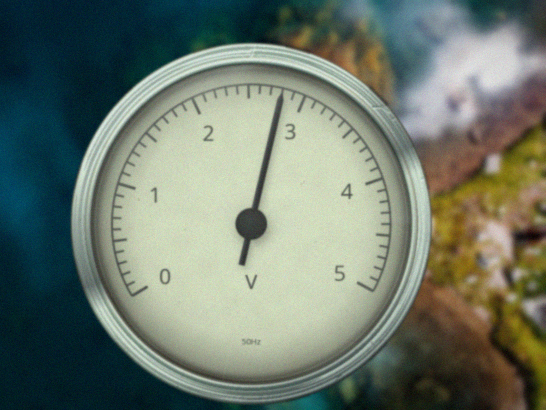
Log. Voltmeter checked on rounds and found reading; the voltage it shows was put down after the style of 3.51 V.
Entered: 2.8 V
